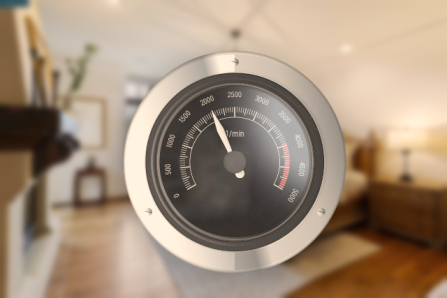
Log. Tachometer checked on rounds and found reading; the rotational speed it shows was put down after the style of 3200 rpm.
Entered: 2000 rpm
